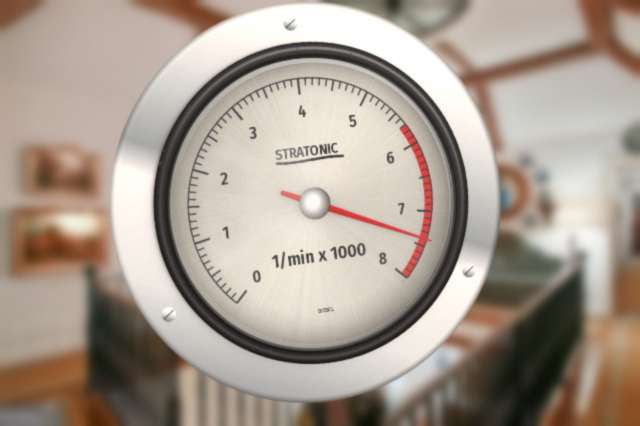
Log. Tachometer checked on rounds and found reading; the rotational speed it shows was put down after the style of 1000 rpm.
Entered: 7400 rpm
